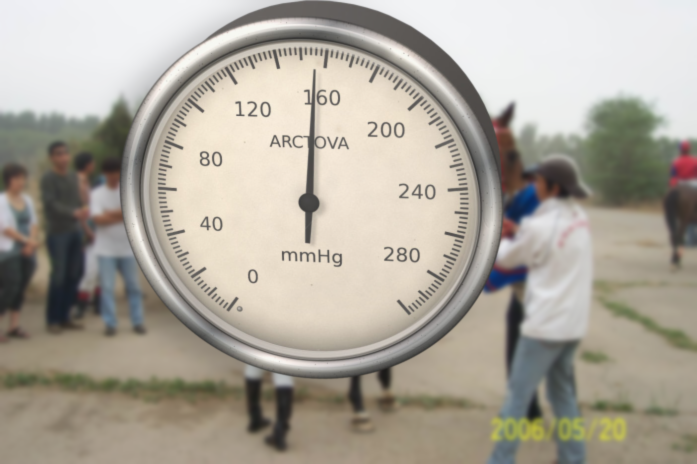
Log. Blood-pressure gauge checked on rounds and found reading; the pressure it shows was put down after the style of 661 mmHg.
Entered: 156 mmHg
